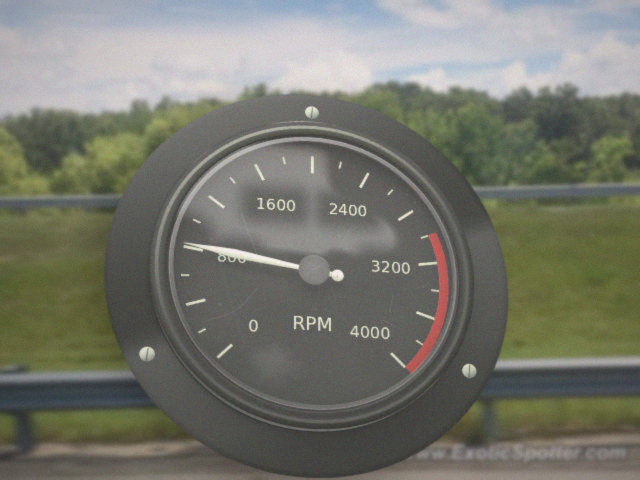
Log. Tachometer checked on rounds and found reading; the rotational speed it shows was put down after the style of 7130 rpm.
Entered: 800 rpm
